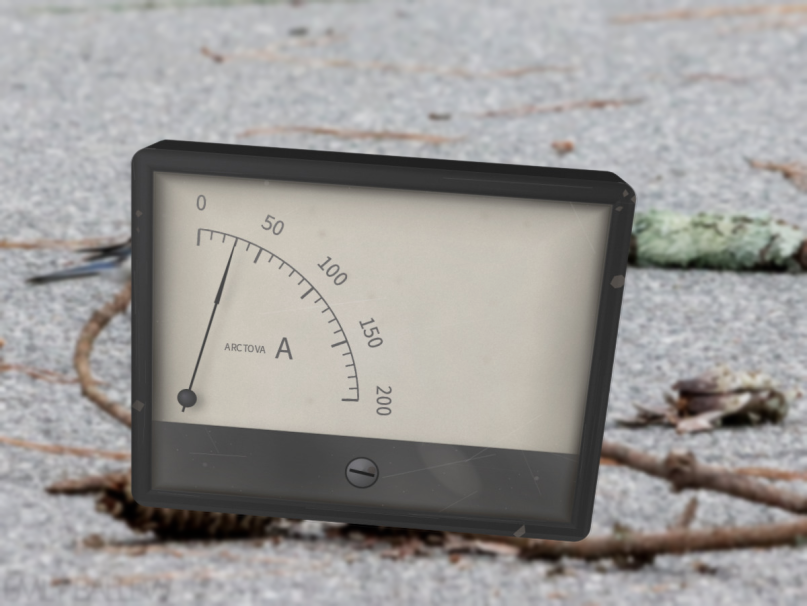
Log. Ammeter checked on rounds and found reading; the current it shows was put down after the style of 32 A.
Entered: 30 A
